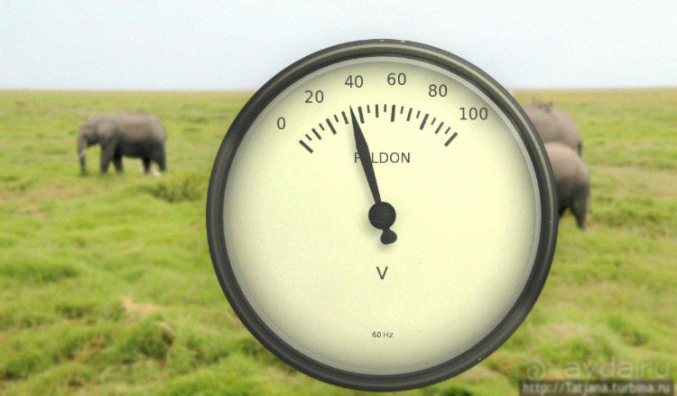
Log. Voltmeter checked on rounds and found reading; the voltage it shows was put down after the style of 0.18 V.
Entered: 35 V
